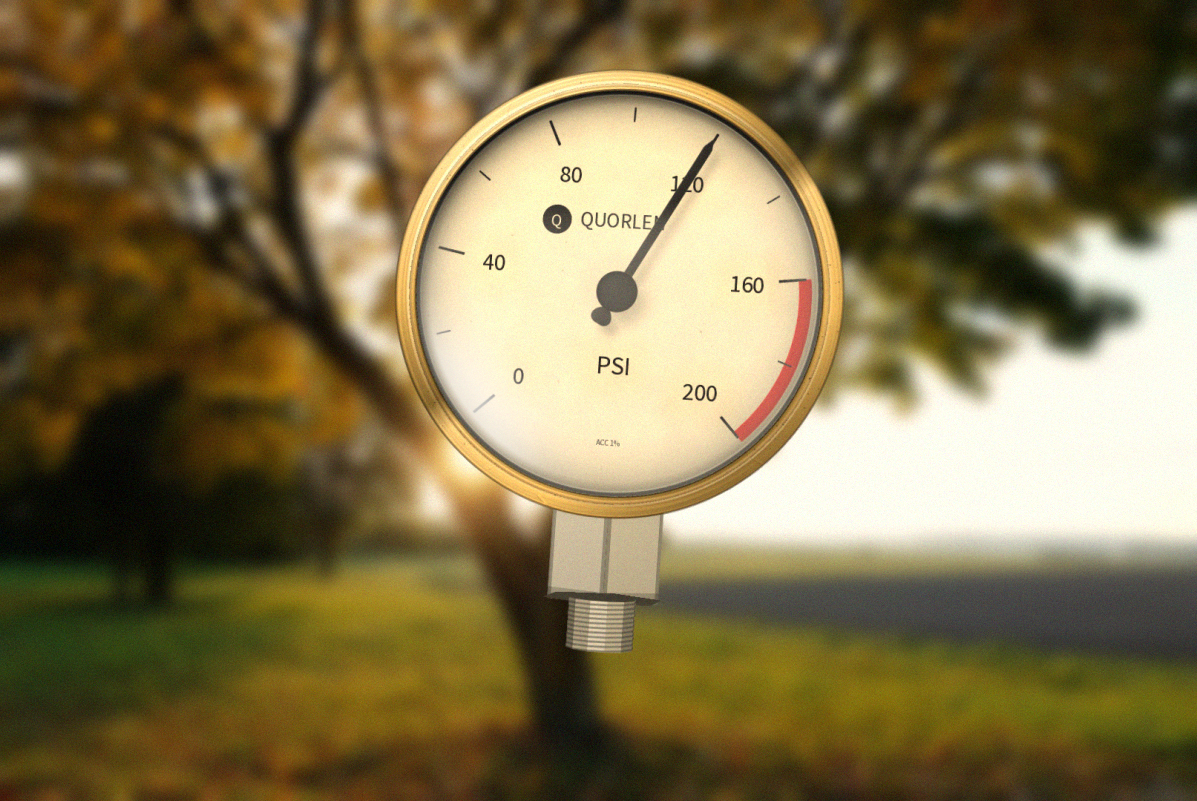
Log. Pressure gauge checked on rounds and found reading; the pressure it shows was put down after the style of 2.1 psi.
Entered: 120 psi
